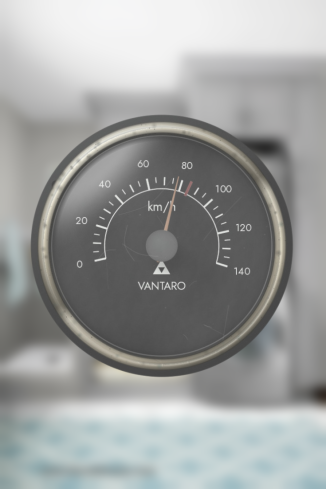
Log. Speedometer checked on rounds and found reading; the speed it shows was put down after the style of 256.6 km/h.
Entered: 77.5 km/h
